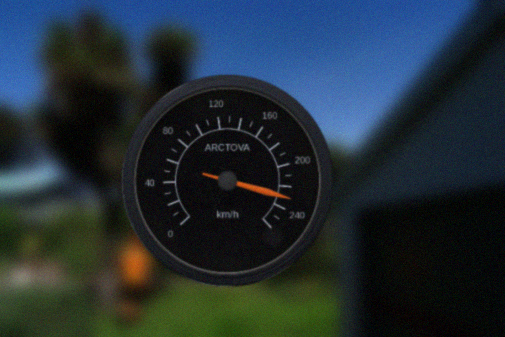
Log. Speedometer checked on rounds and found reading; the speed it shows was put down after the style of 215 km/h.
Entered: 230 km/h
